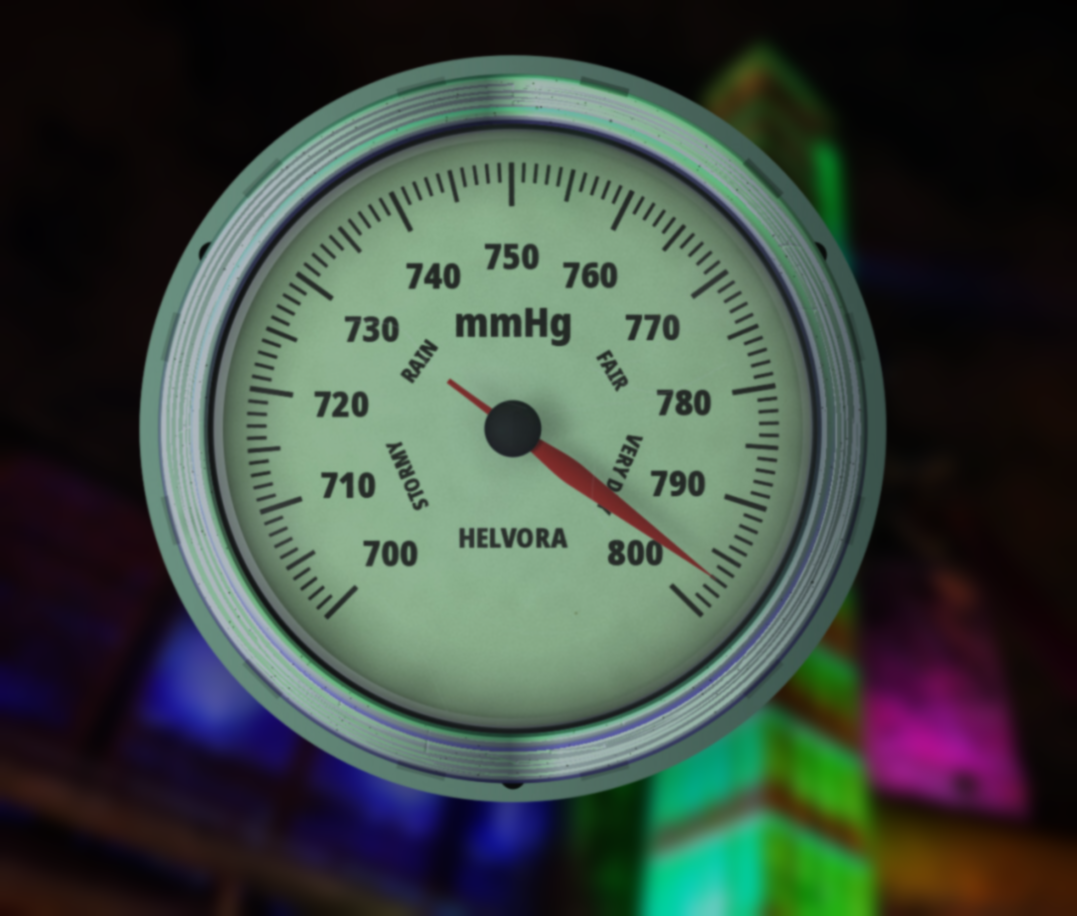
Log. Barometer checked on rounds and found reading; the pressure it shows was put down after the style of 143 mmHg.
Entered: 797 mmHg
